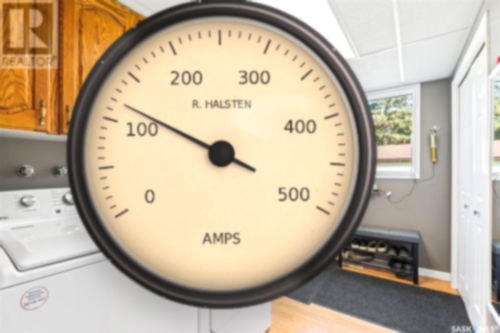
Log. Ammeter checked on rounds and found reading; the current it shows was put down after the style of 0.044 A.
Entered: 120 A
